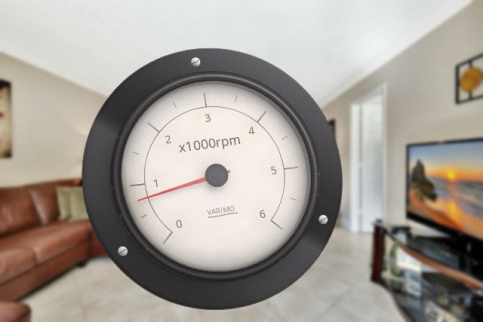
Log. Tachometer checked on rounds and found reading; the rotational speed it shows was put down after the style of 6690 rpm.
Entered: 750 rpm
